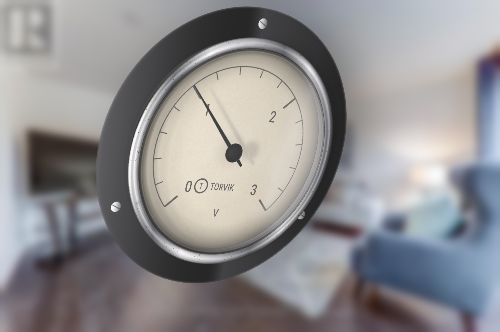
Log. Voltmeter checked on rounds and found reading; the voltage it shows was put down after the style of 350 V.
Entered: 1 V
